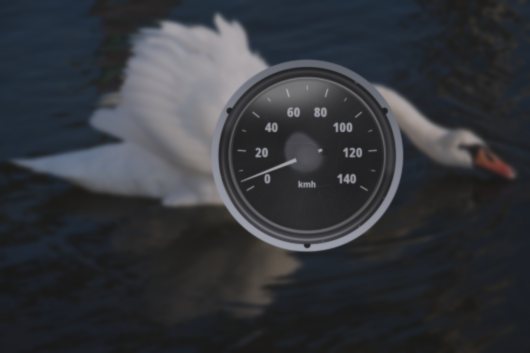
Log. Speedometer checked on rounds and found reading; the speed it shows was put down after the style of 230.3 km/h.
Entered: 5 km/h
